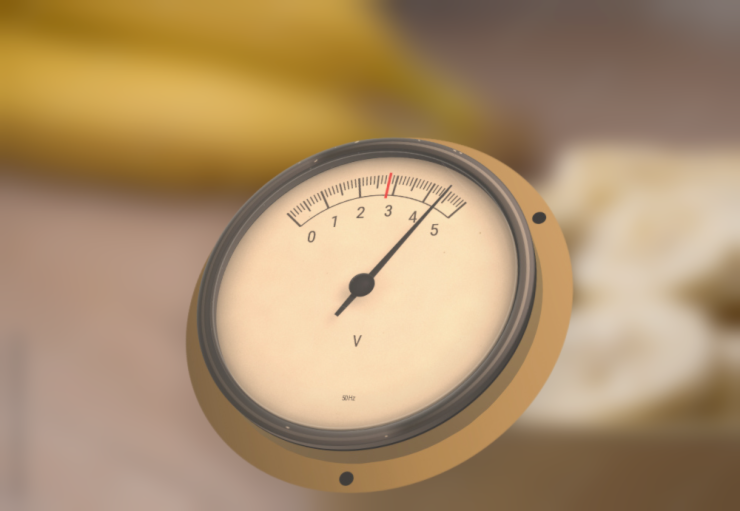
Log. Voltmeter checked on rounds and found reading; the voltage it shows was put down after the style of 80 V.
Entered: 4.5 V
